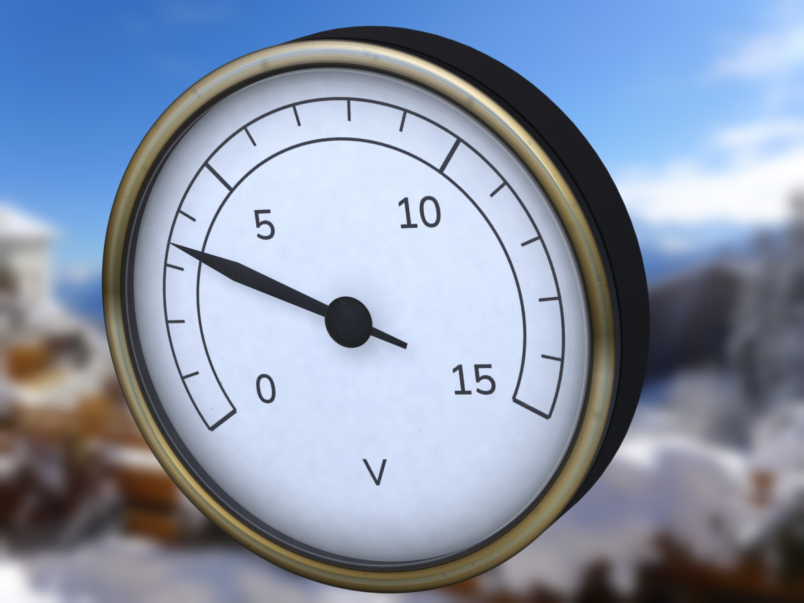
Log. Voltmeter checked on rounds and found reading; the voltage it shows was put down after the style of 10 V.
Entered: 3.5 V
